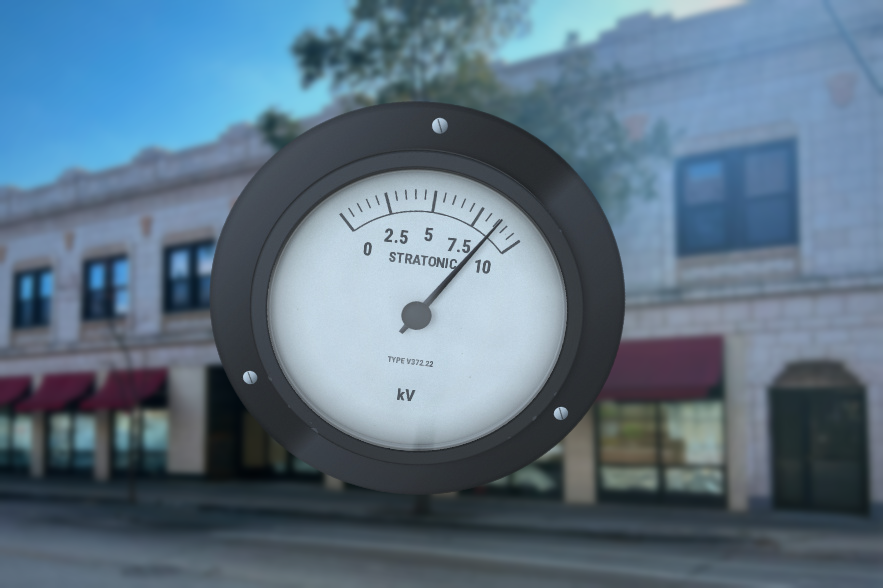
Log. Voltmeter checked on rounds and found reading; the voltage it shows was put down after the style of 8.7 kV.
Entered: 8.5 kV
